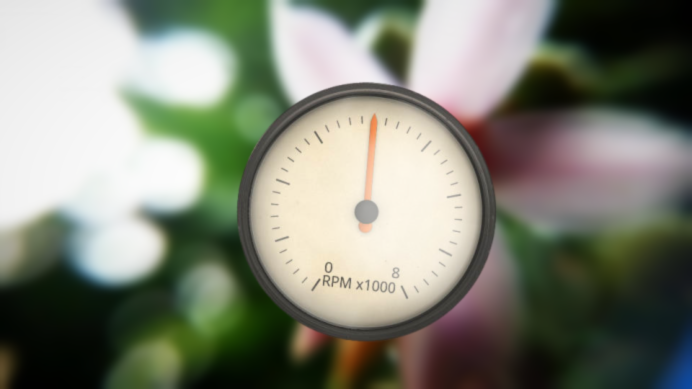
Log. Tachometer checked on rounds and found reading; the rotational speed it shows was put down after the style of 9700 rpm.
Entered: 4000 rpm
